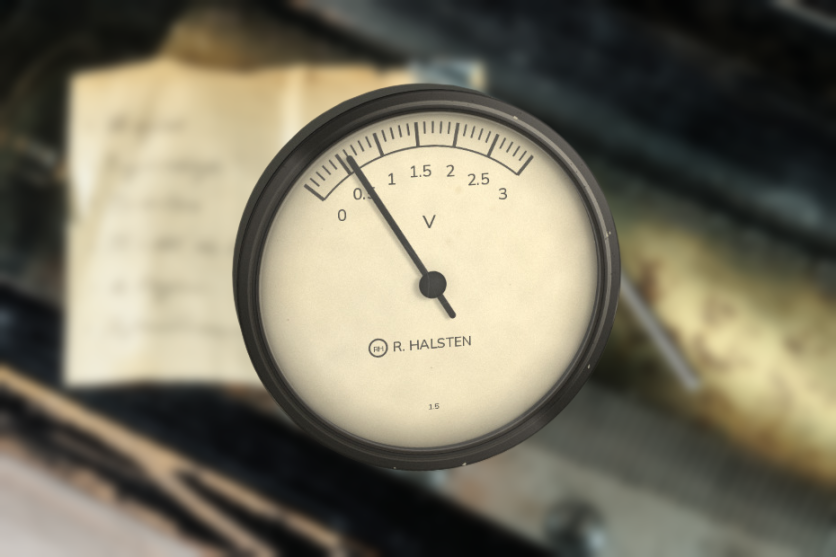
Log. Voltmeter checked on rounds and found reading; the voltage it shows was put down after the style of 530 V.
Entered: 0.6 V
